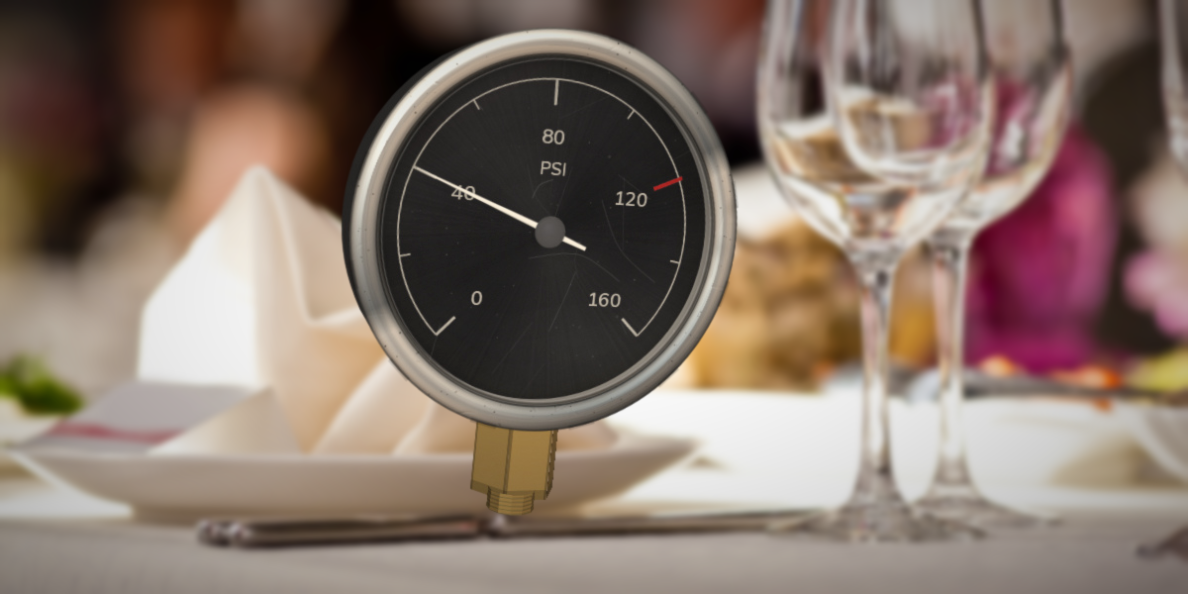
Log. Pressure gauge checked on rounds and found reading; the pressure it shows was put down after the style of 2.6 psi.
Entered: 40 psi
